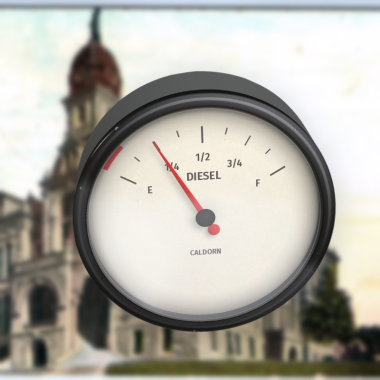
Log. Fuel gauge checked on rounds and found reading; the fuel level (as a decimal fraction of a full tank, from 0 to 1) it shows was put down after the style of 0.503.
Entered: 0.25
